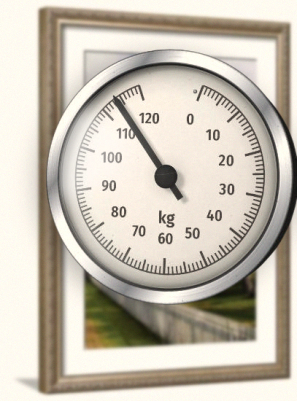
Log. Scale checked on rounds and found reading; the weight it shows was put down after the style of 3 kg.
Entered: 114 kg
